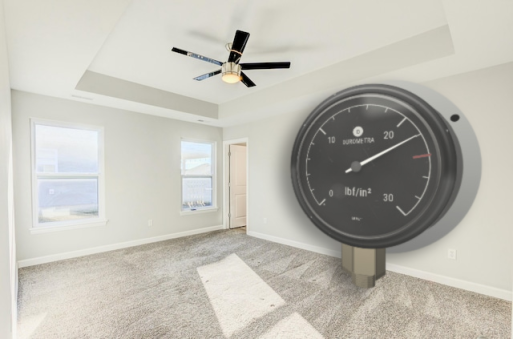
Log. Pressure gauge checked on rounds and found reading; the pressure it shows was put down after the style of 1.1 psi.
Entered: 22 psi
